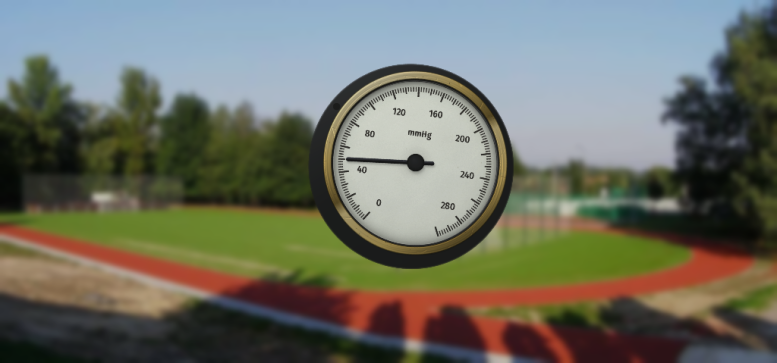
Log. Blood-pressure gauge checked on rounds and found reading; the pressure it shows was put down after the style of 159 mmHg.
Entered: 50 mmHg
